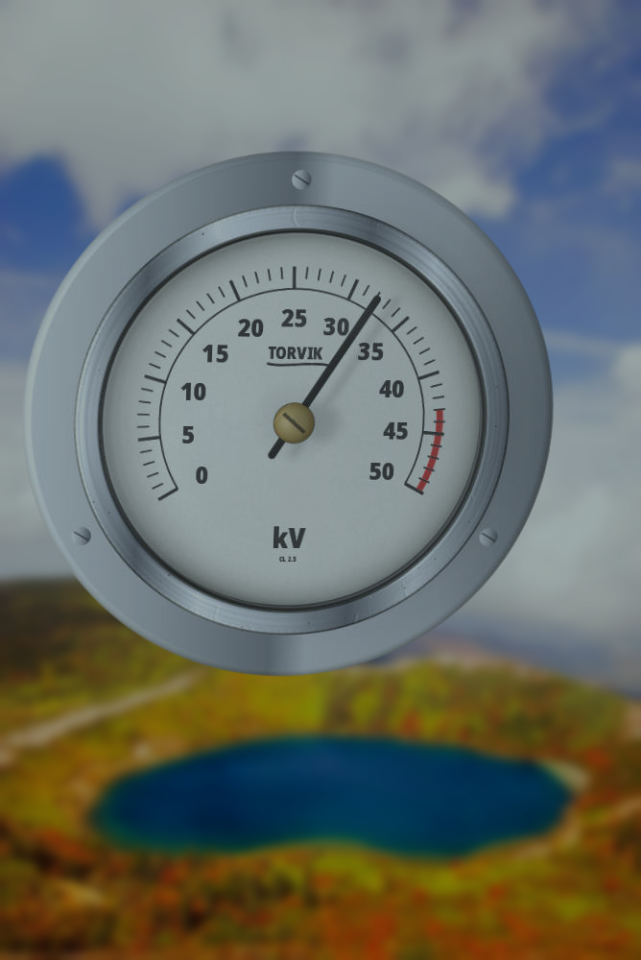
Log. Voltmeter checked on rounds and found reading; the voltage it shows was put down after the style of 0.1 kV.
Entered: 32 kV
